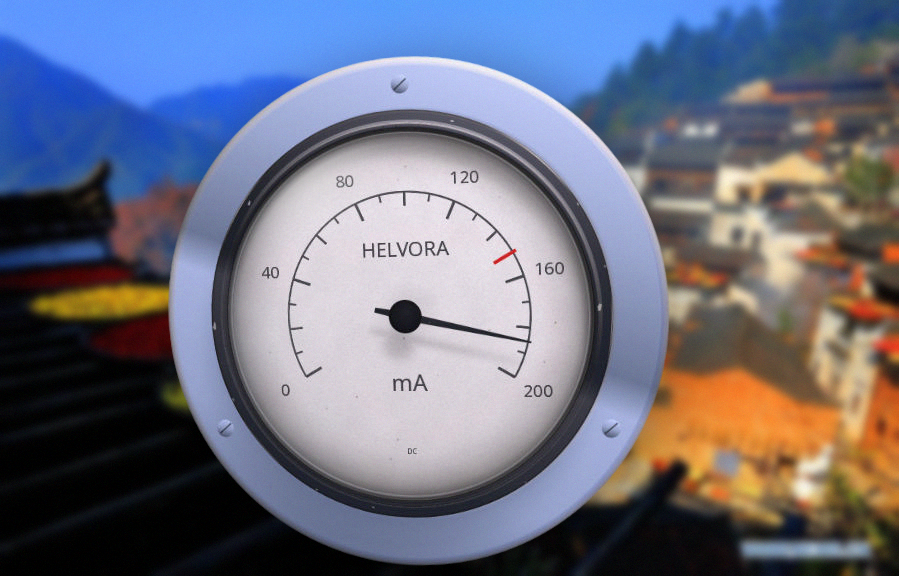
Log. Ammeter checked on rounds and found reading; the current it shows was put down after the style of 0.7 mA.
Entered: 185 mA
